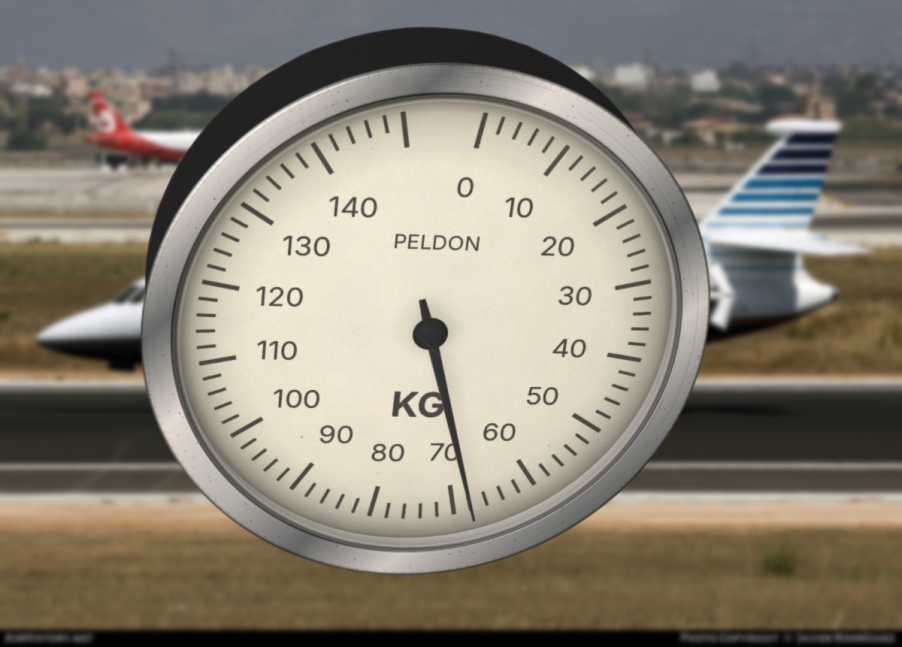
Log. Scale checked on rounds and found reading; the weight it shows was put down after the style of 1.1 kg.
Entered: 68 kg
